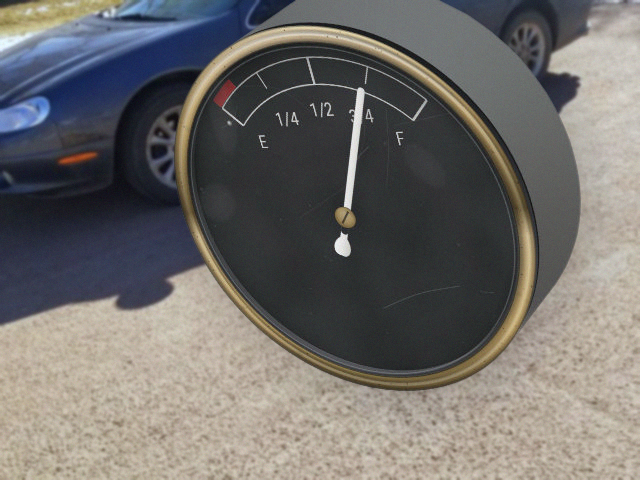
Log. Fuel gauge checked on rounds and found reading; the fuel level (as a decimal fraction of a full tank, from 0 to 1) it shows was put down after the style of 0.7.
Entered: 0.75
